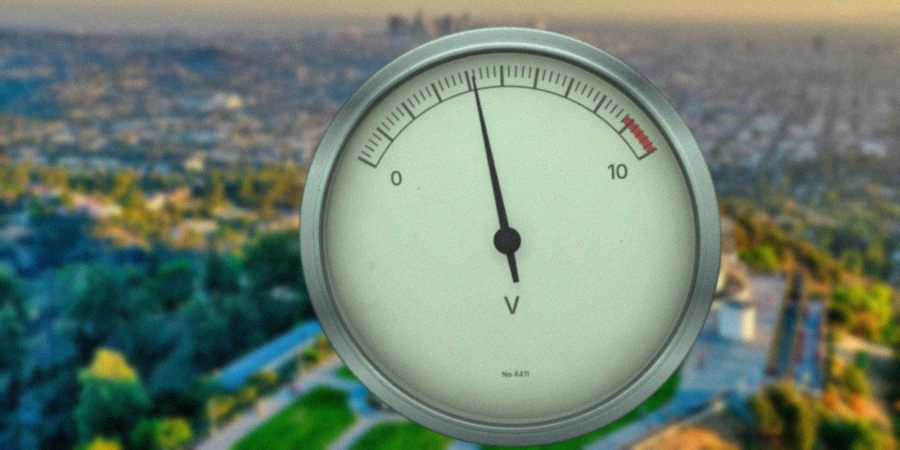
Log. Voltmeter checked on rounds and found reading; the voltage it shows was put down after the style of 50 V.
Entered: 4.2 V
